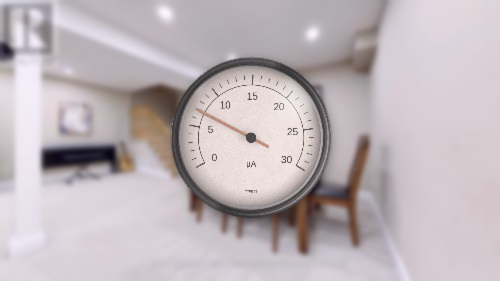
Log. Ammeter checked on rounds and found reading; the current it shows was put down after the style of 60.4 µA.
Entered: 7 µA
